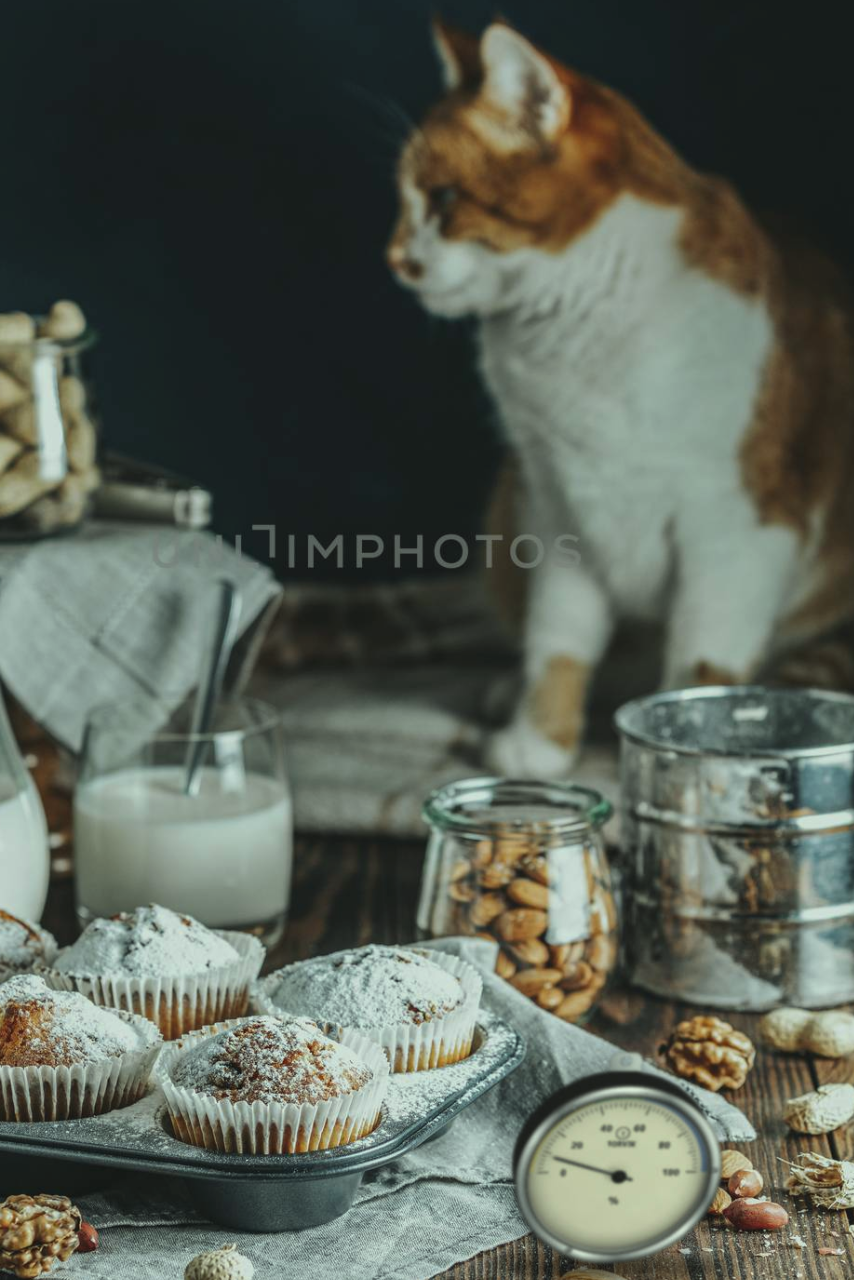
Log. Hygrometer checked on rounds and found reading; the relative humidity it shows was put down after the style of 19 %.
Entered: 10 %
